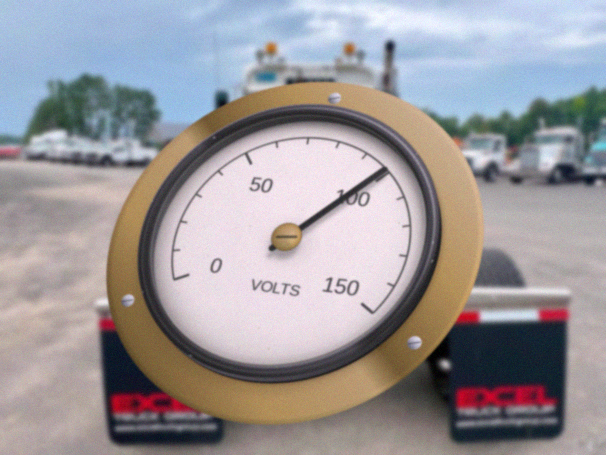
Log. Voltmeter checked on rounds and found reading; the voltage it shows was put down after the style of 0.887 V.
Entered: 100 V
